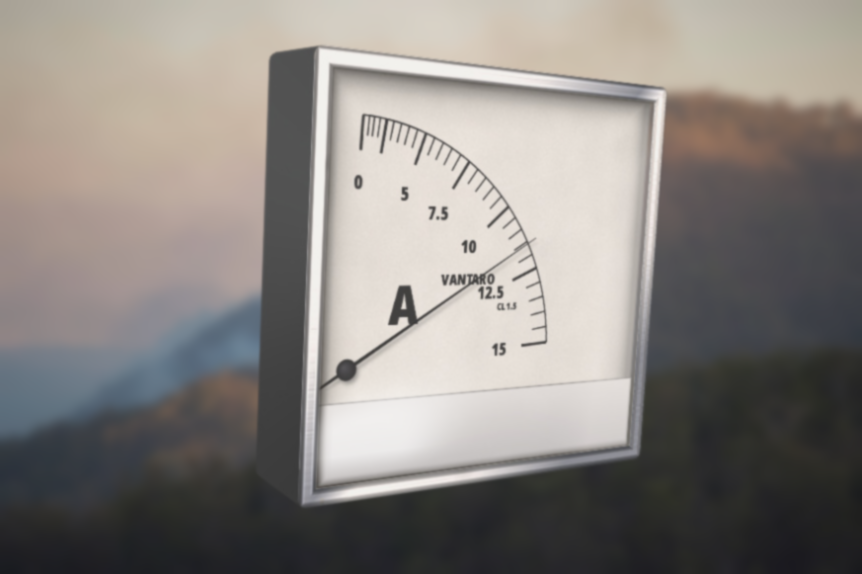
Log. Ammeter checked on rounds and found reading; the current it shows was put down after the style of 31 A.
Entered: 11.5 A
